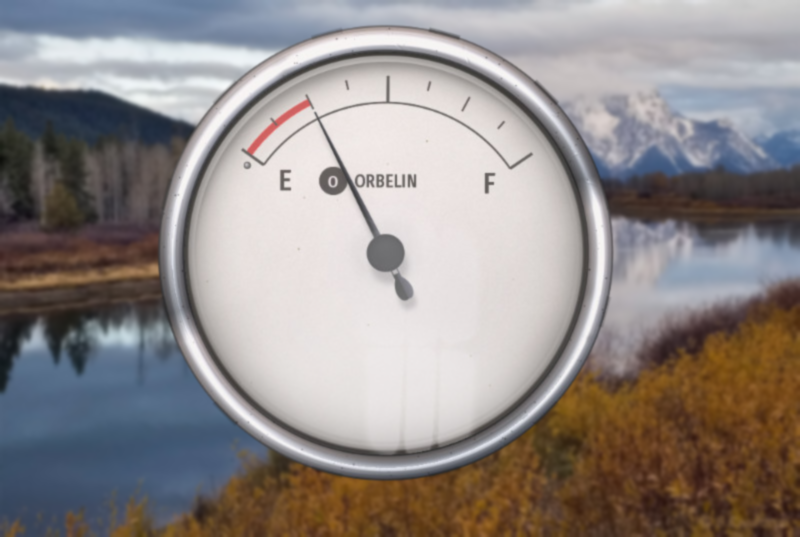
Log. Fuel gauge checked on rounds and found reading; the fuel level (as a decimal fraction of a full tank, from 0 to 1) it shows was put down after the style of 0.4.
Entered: 0.25
